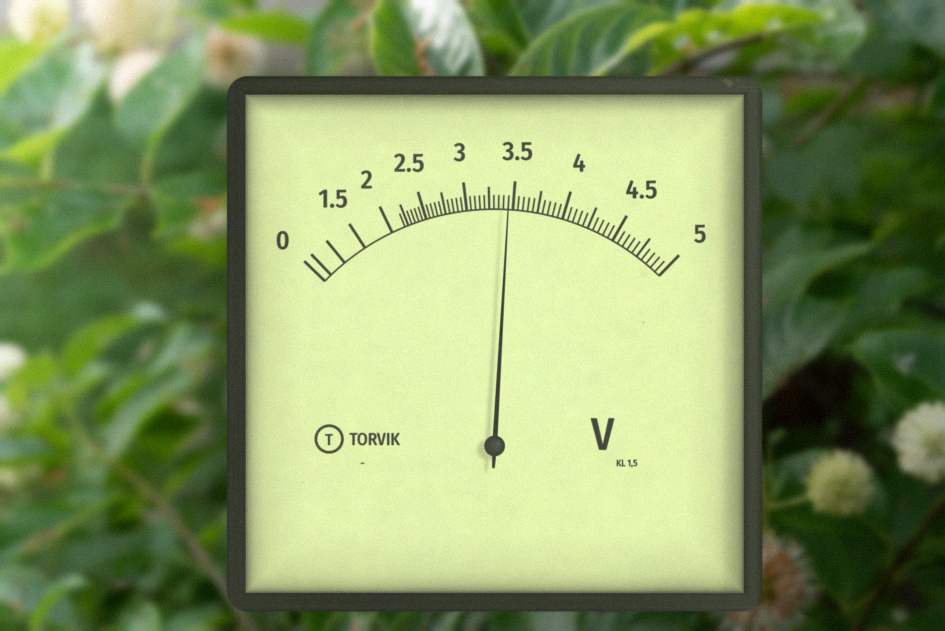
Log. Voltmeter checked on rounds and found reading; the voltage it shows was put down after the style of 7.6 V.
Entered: 3.45 V
